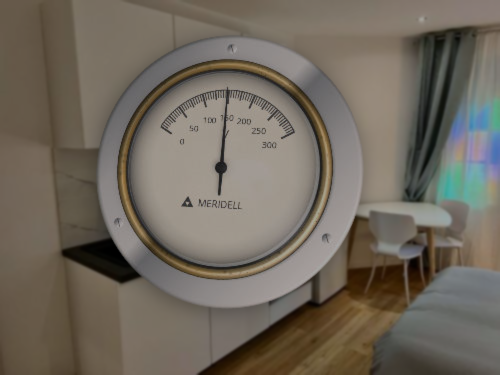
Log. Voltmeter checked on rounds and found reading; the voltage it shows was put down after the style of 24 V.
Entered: 150 V
